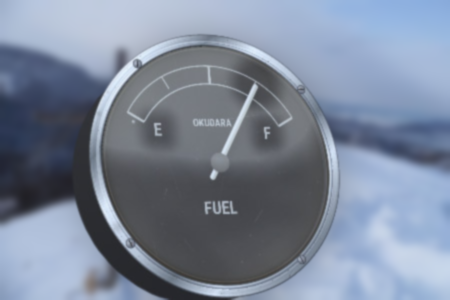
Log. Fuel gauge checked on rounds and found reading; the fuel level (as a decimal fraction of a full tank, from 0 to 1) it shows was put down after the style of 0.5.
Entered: 0.75
